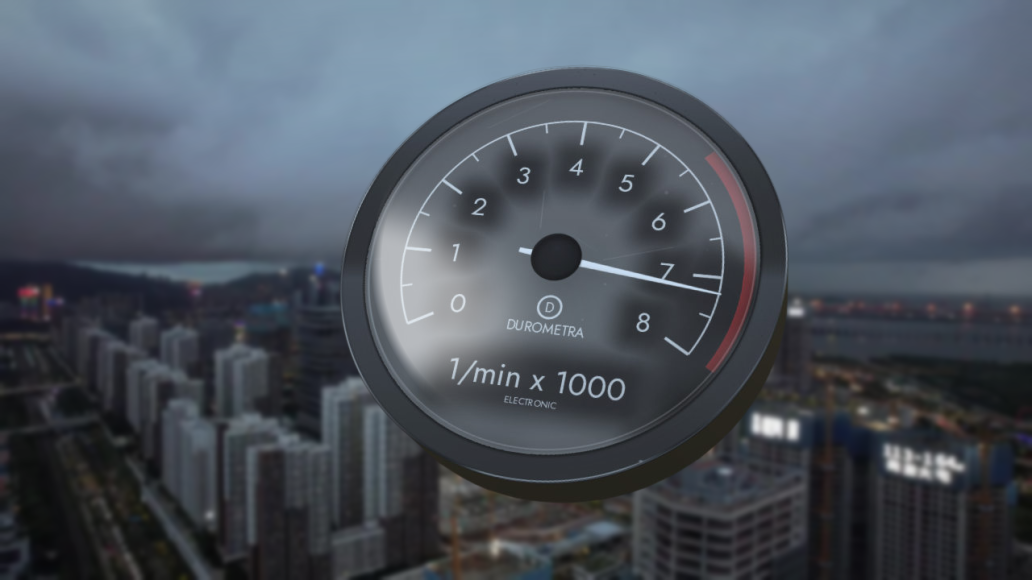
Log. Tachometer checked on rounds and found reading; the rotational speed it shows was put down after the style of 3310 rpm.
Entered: 7250 rpm
